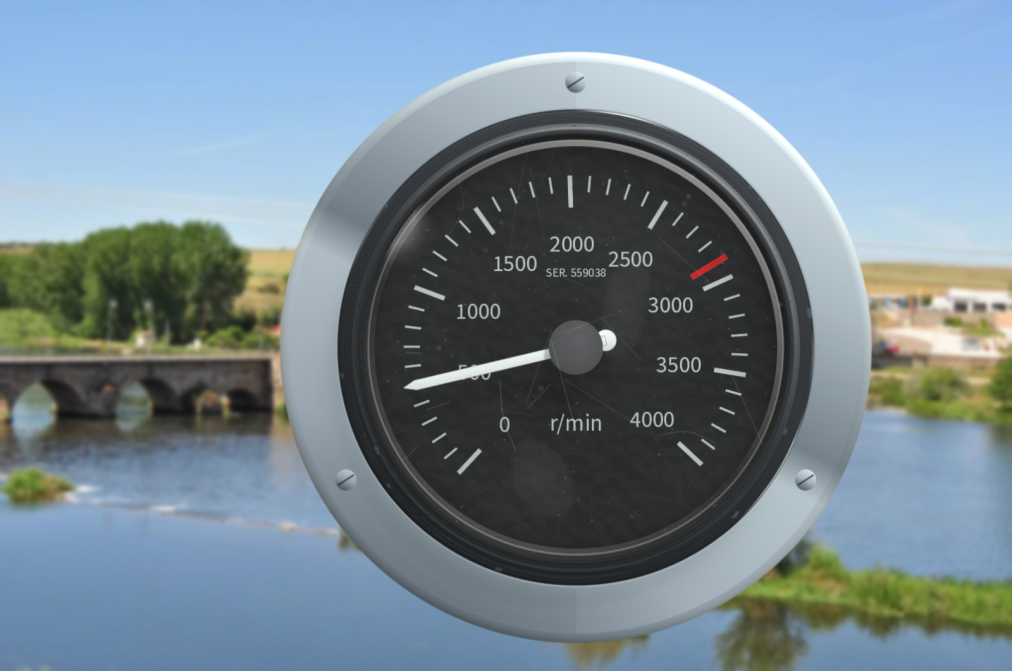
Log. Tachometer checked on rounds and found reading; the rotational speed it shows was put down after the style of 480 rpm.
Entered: 500 rpm
